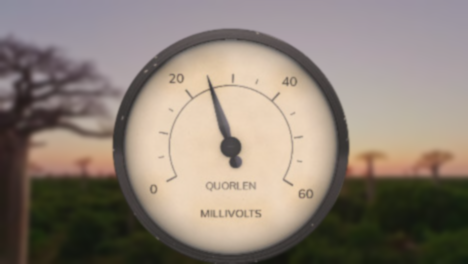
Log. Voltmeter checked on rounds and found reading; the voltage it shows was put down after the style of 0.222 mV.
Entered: 25 mV
